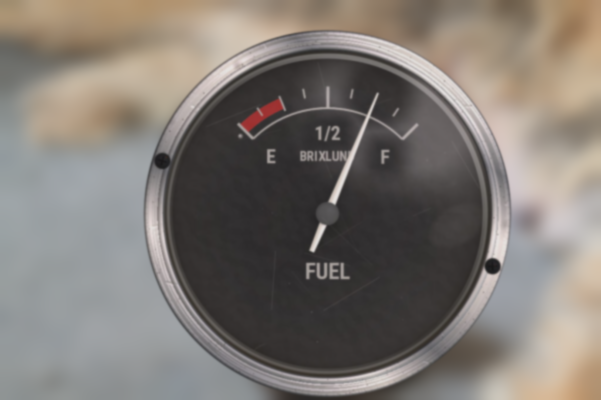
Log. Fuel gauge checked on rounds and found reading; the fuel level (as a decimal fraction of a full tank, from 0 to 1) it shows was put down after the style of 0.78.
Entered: 0.75
